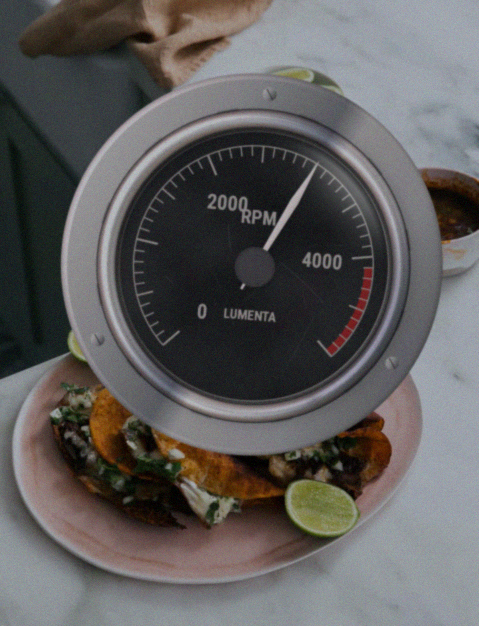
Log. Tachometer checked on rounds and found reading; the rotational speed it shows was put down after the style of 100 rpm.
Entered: 3000 rpm
